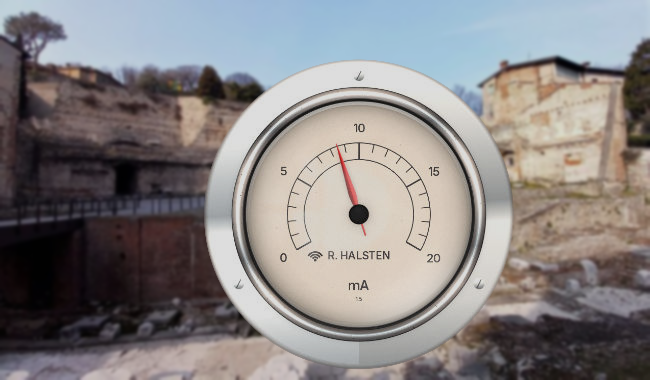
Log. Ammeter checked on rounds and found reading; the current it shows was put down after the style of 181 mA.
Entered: 8.5 mA
